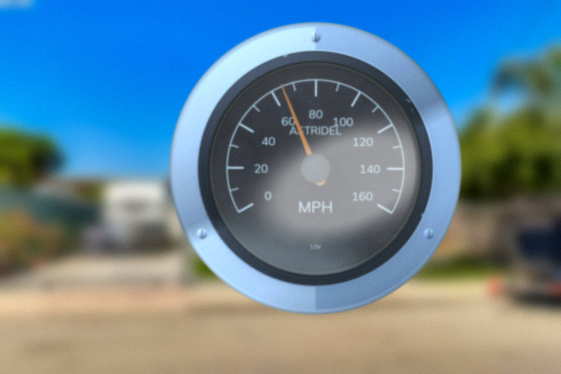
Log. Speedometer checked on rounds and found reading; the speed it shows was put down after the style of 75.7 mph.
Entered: 65 mph
